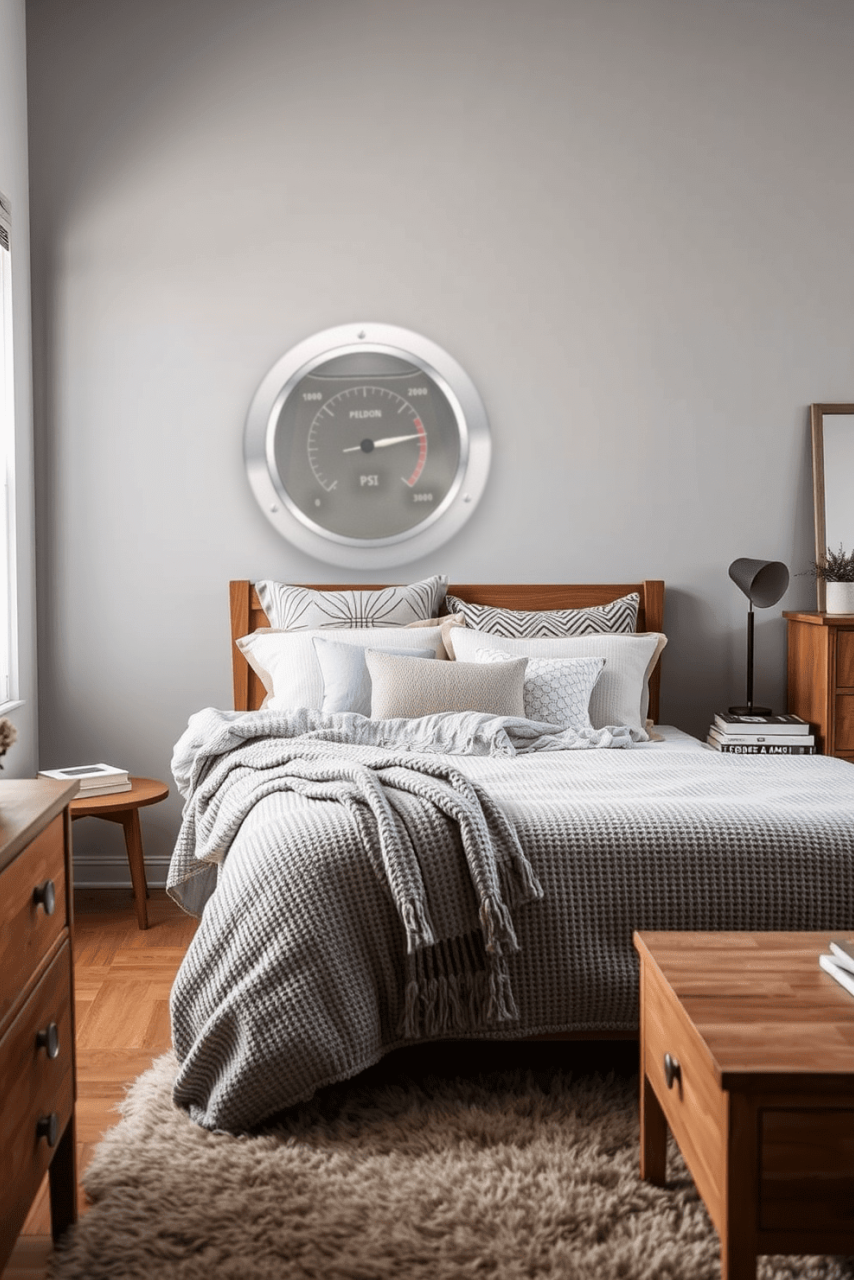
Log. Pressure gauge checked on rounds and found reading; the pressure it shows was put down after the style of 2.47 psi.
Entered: 2400 psi
